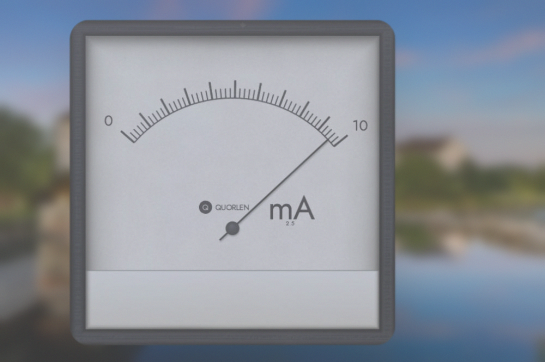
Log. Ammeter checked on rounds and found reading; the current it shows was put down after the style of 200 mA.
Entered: 9.6 mA
